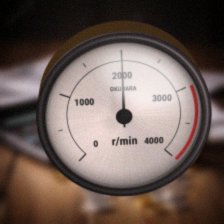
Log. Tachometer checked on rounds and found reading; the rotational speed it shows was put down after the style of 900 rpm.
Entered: 2000 rpm
